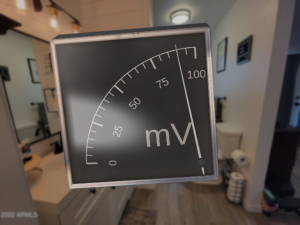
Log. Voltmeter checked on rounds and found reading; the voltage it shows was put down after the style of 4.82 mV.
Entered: 90 mV
